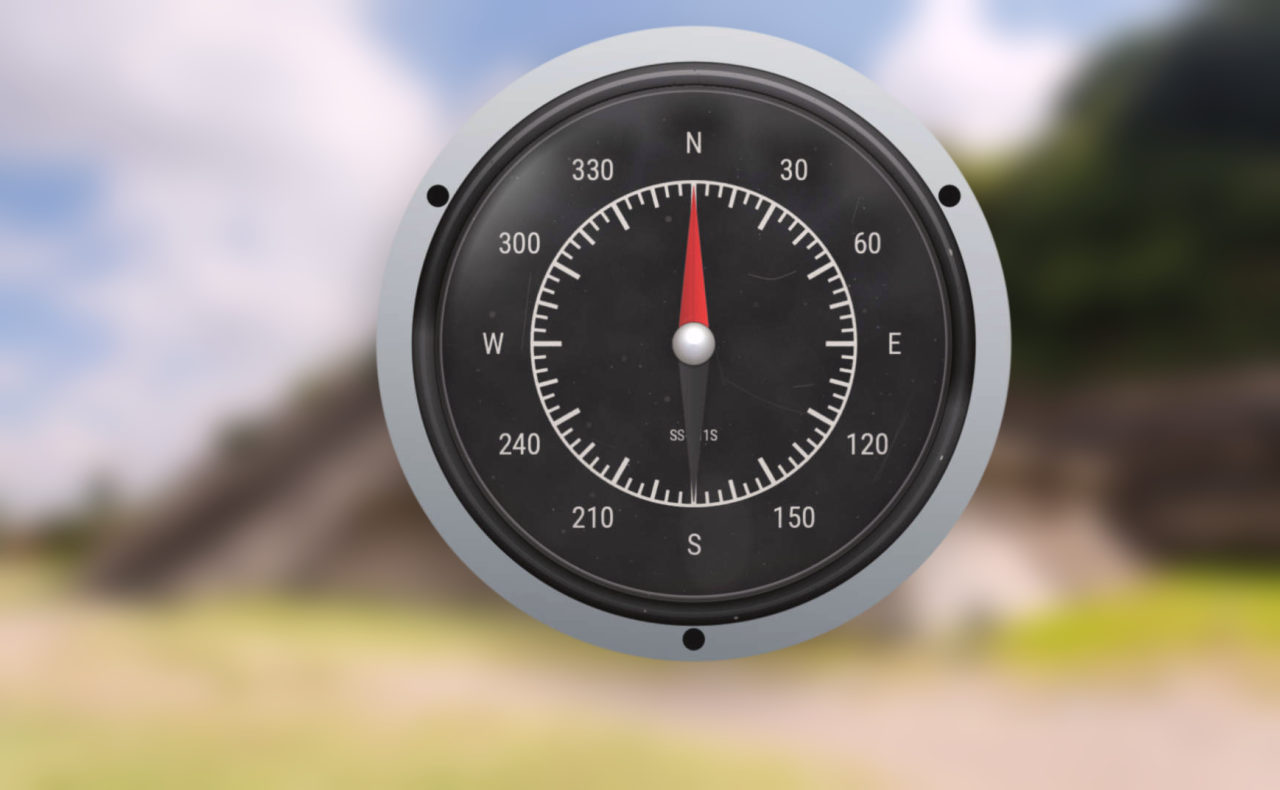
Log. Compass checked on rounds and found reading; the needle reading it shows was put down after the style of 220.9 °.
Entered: 0 °
